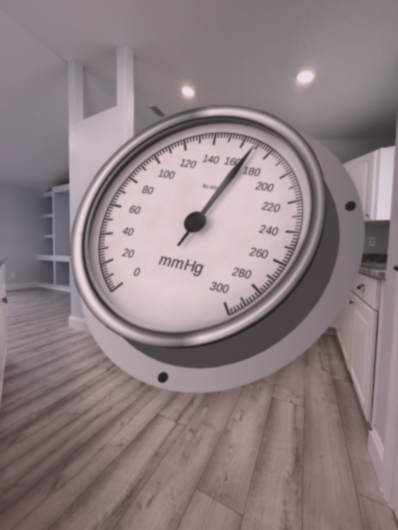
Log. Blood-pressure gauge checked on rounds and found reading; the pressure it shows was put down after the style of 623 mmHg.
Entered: 170 mmHg
